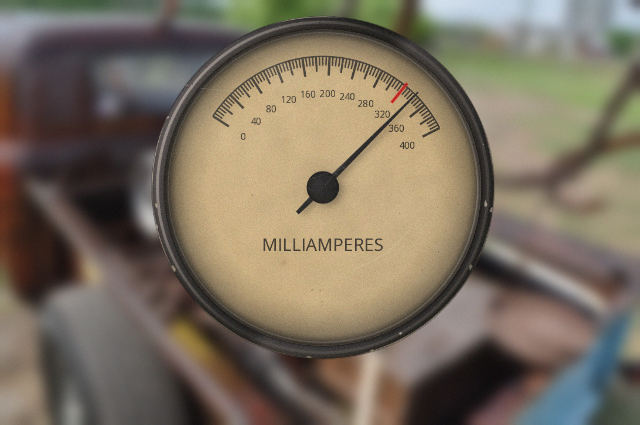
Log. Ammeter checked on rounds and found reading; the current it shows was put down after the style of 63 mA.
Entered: 340 mA
